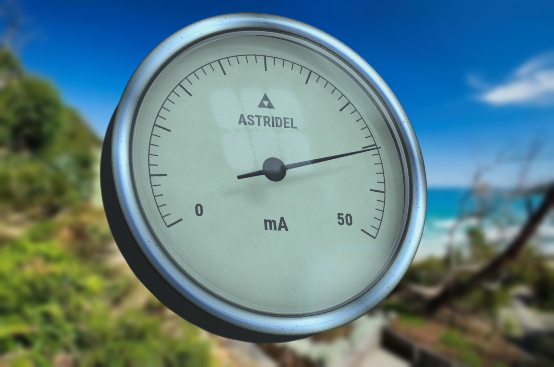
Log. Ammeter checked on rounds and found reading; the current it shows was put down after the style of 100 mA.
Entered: 40.5 mA
